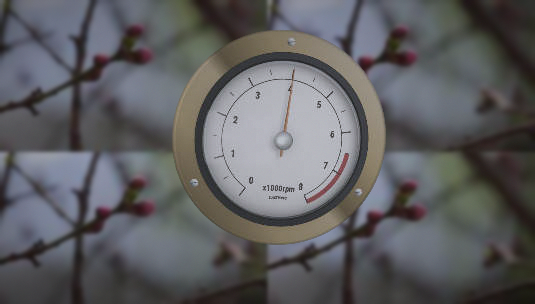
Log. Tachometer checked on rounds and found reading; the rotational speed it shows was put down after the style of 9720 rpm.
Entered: 4000 rpm
